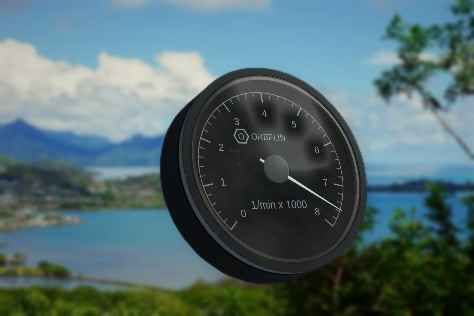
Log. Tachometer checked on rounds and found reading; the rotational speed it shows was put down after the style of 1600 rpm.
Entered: 7600 rpm
